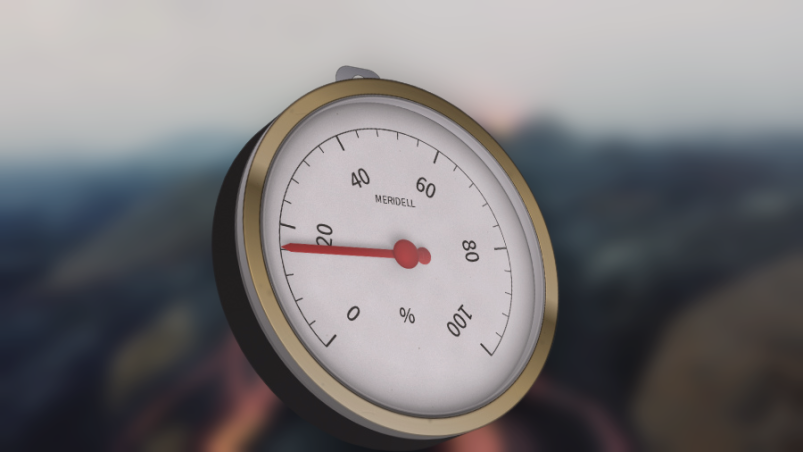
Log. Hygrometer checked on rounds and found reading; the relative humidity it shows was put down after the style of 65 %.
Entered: 16 %
